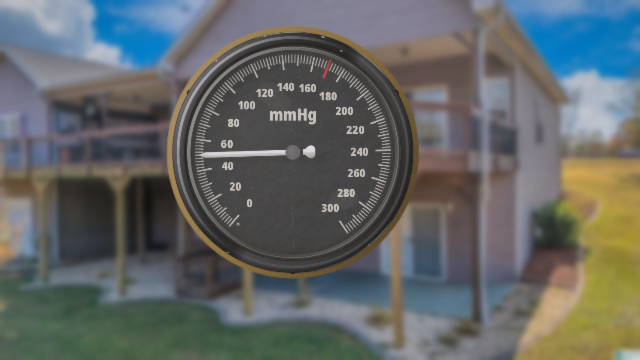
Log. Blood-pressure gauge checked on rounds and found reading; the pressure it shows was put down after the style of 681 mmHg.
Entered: 50 mmHg
